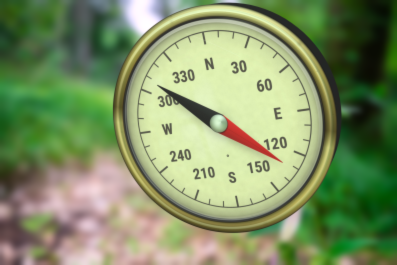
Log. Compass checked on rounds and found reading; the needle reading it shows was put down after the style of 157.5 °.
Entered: 130 °
